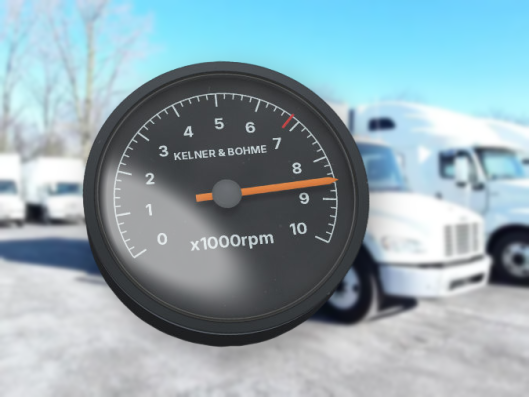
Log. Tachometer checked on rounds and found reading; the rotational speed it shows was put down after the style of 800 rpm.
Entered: 8600 rpm
